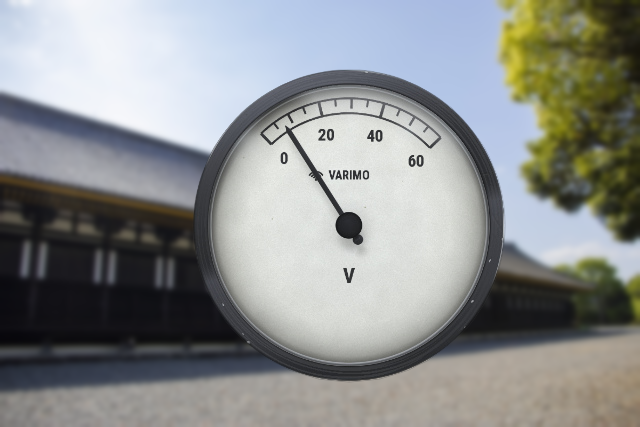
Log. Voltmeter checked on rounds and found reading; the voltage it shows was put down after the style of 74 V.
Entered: 7.5 V
